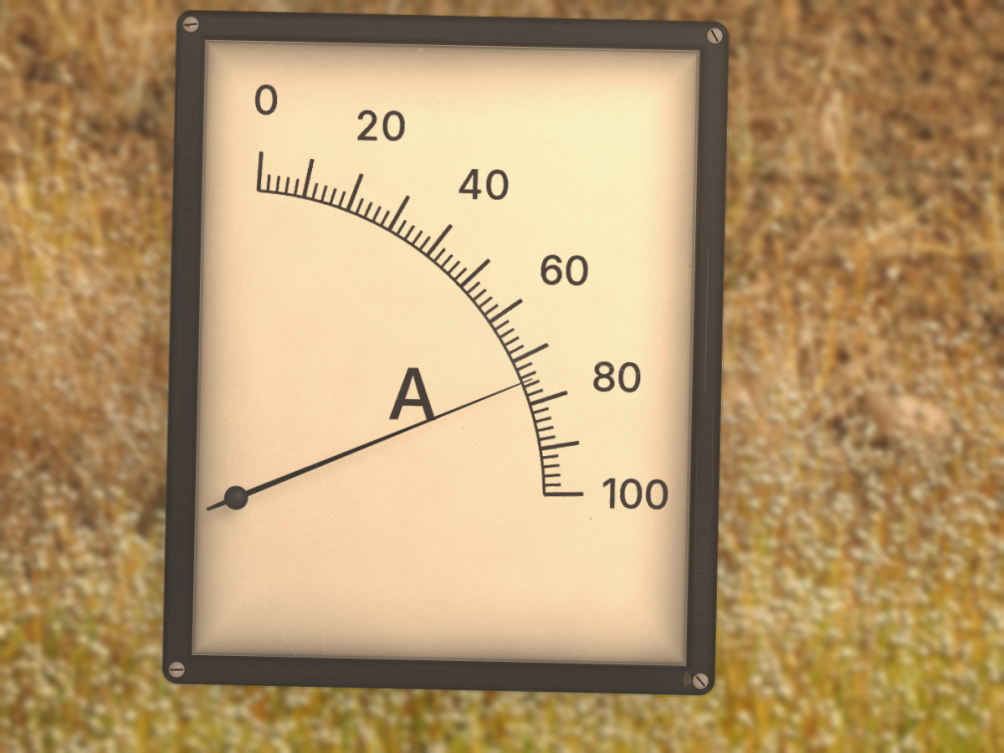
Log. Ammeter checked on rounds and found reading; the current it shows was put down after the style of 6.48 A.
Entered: 75 A
